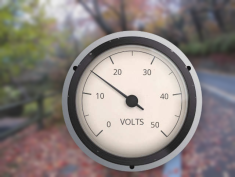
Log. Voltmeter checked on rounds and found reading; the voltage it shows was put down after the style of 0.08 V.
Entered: 15 V
